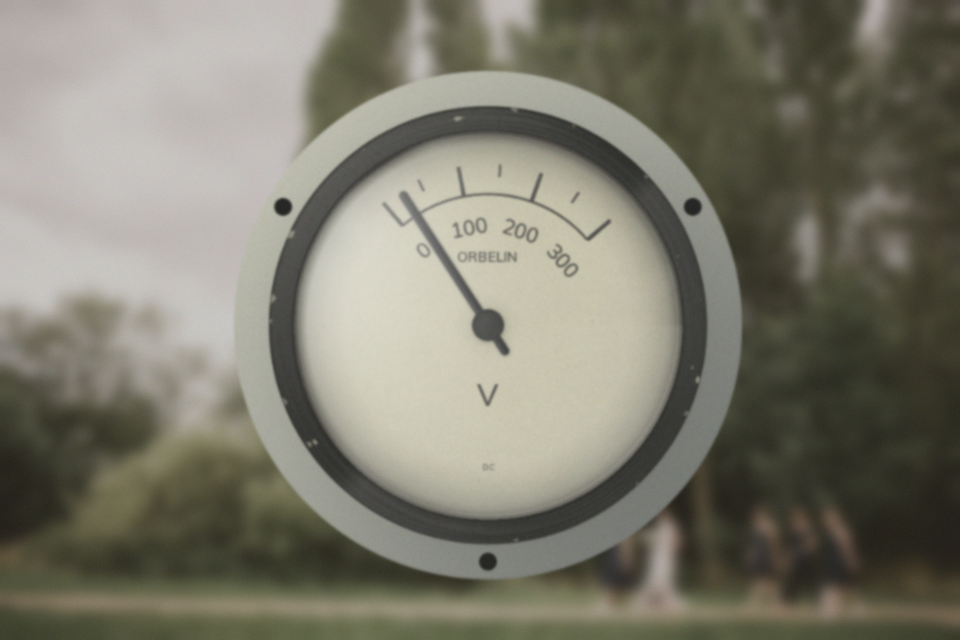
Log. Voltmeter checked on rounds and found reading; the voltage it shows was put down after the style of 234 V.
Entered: 25 V
